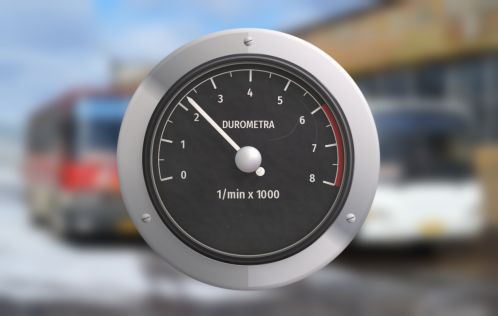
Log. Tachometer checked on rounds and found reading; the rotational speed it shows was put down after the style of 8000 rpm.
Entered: 2250 rpm
